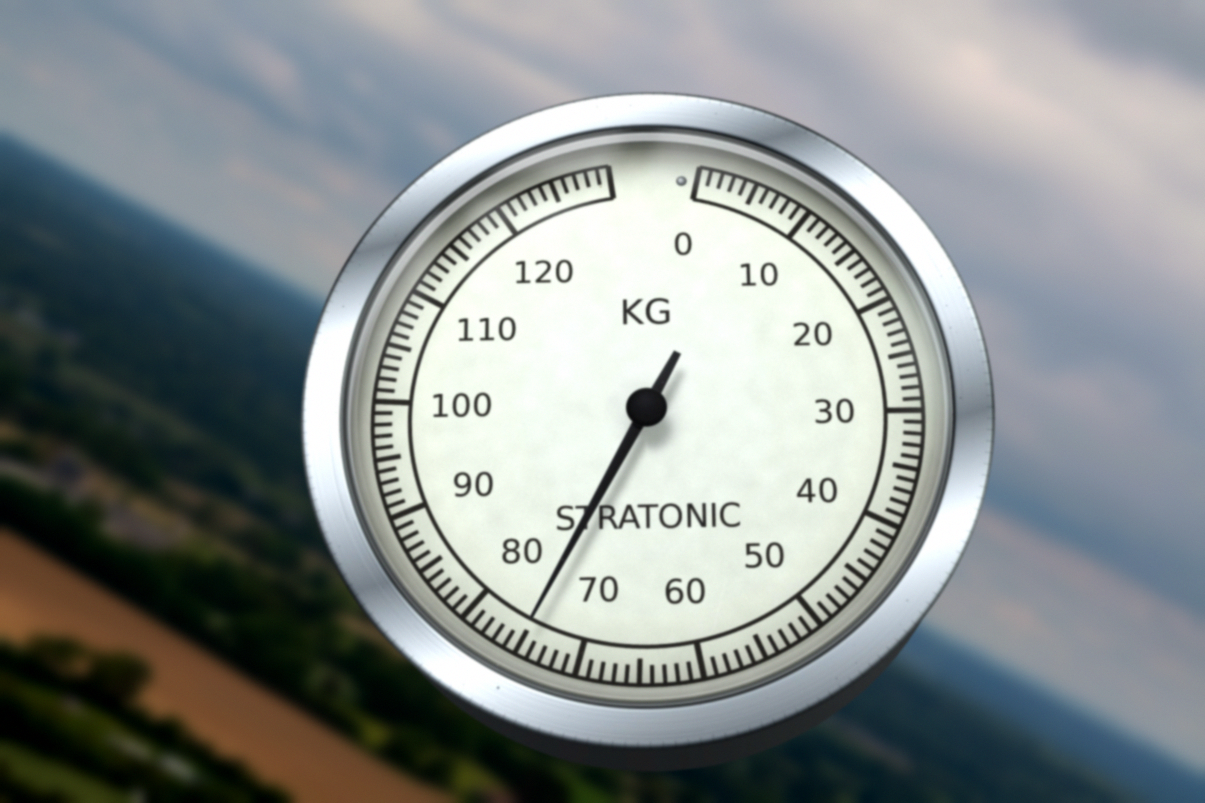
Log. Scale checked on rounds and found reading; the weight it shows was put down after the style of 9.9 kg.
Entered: 75 kg
